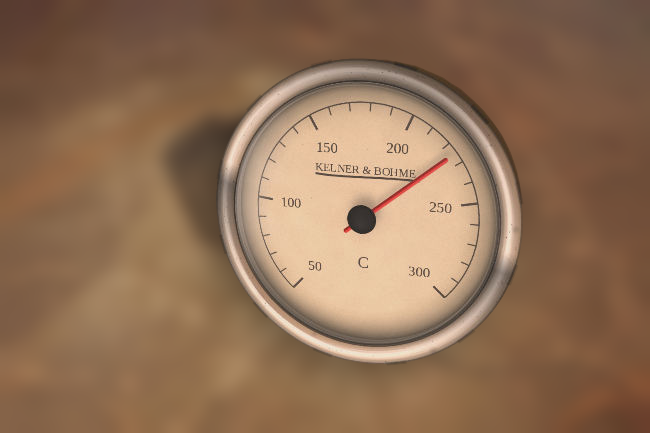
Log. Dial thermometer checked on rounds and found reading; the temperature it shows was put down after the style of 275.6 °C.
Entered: 225 °C
